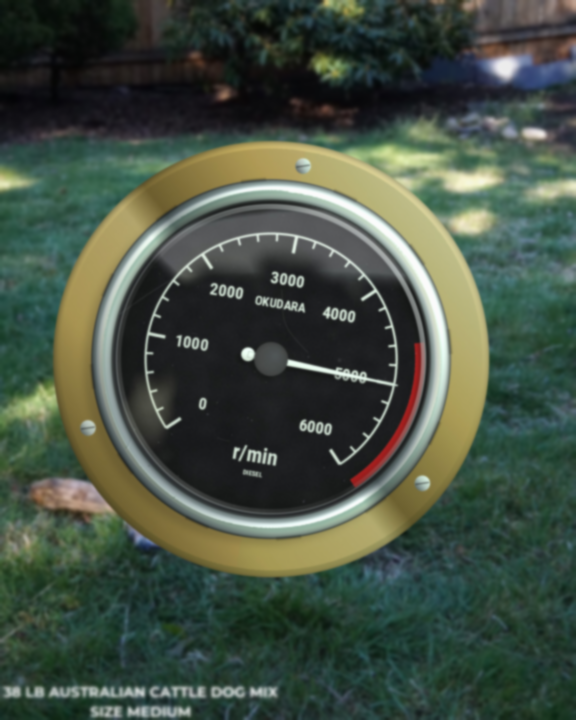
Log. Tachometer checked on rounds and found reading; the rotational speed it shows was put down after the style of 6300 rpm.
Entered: 5000 rpm
